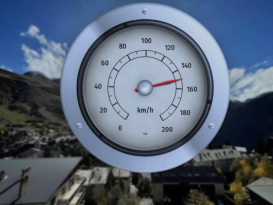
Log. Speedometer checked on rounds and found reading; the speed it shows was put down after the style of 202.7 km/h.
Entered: 150 km/h
